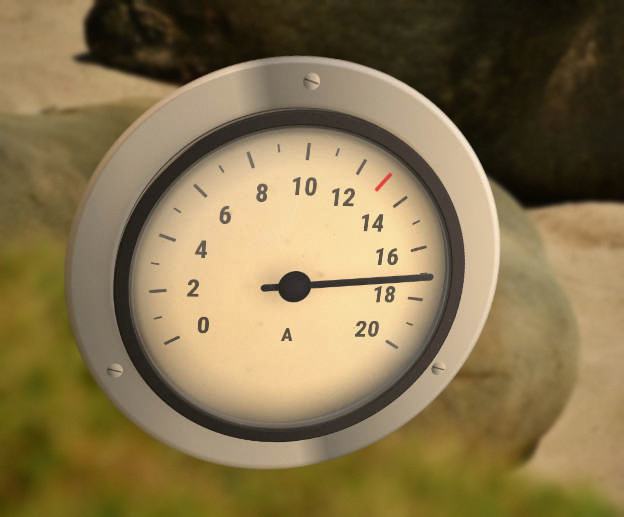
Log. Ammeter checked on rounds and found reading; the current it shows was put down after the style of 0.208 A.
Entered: 17 A
